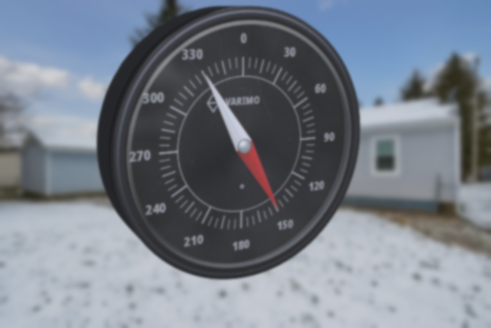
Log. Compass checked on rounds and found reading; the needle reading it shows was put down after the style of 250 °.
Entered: 150 °
